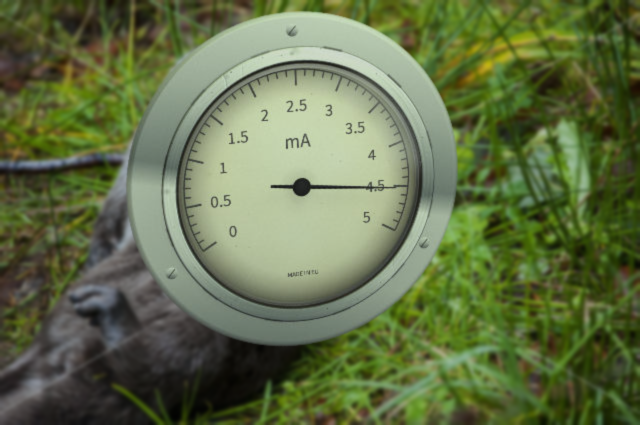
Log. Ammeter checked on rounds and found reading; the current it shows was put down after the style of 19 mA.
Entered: 4.5 mA
